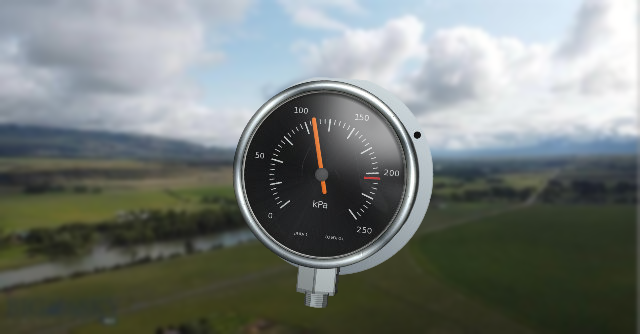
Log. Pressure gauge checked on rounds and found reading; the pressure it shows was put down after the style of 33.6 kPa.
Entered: 110 kPa
